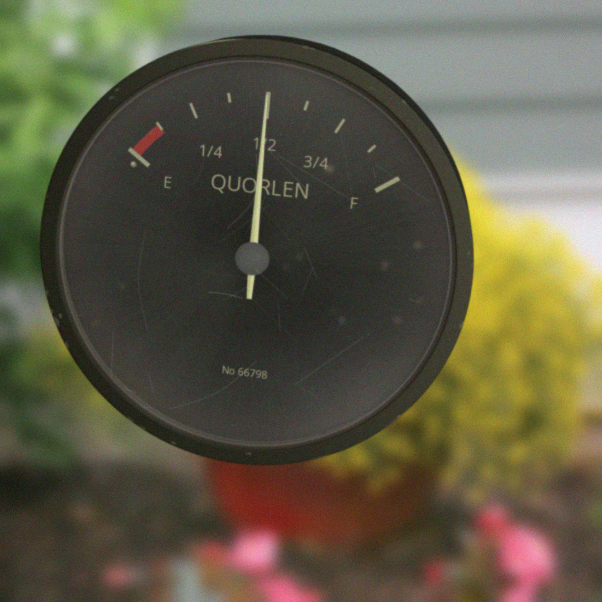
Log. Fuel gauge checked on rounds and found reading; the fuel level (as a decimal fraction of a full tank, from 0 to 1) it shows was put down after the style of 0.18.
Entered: 0.5
